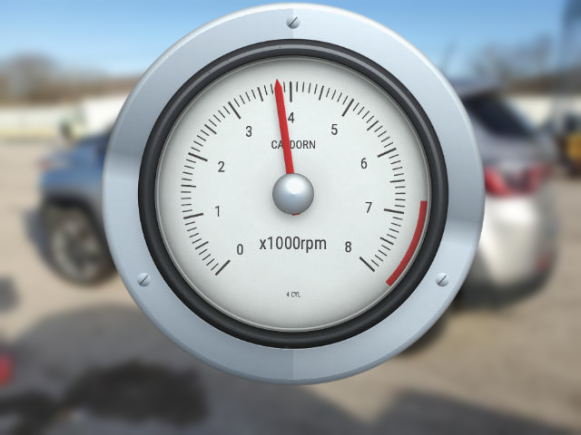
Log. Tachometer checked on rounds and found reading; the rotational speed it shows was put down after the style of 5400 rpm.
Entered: 3800 rpm
